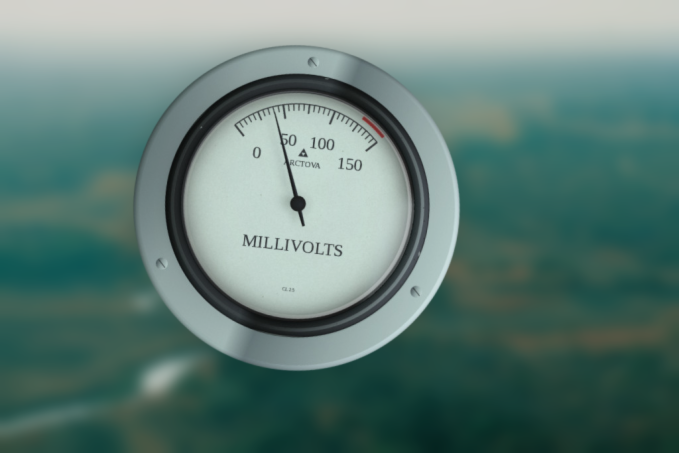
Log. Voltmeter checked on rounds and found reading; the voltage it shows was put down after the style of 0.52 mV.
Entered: 40 mV
